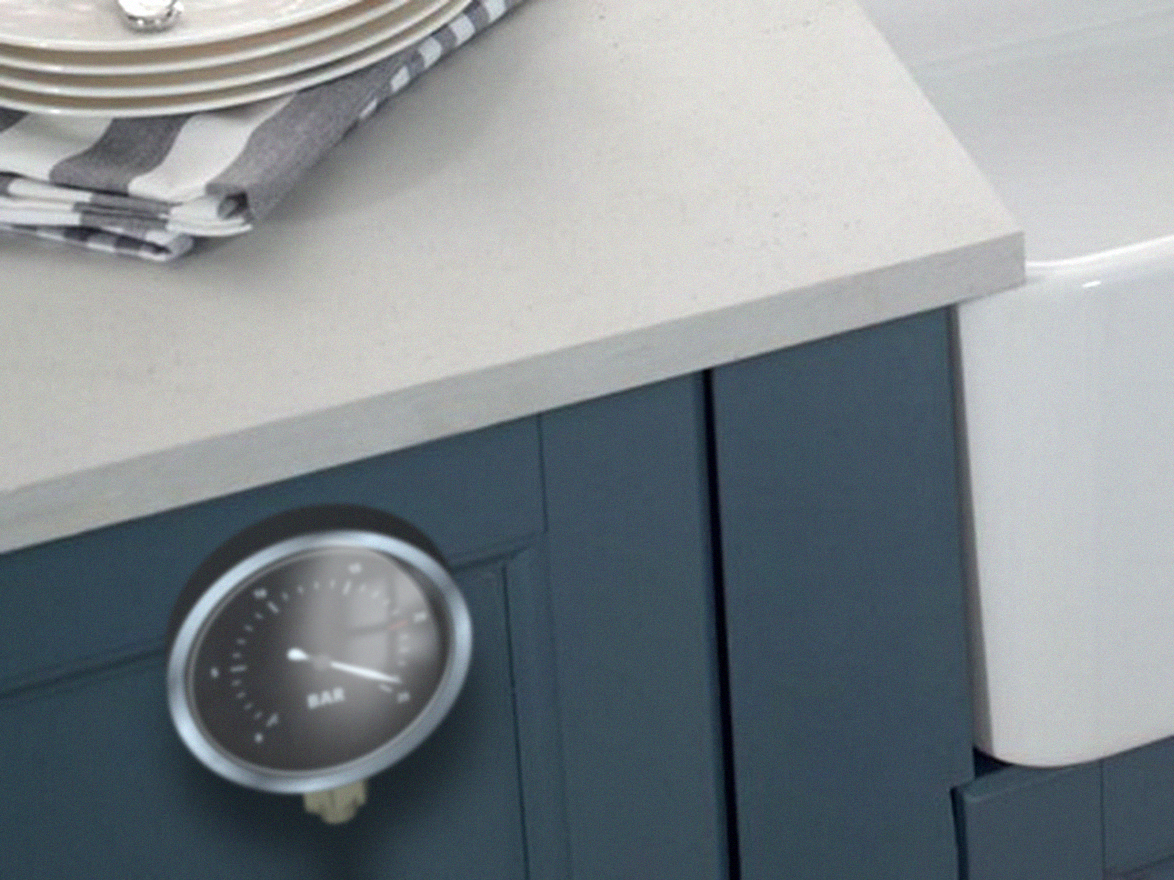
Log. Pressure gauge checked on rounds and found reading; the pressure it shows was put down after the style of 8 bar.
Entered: 24 bar
